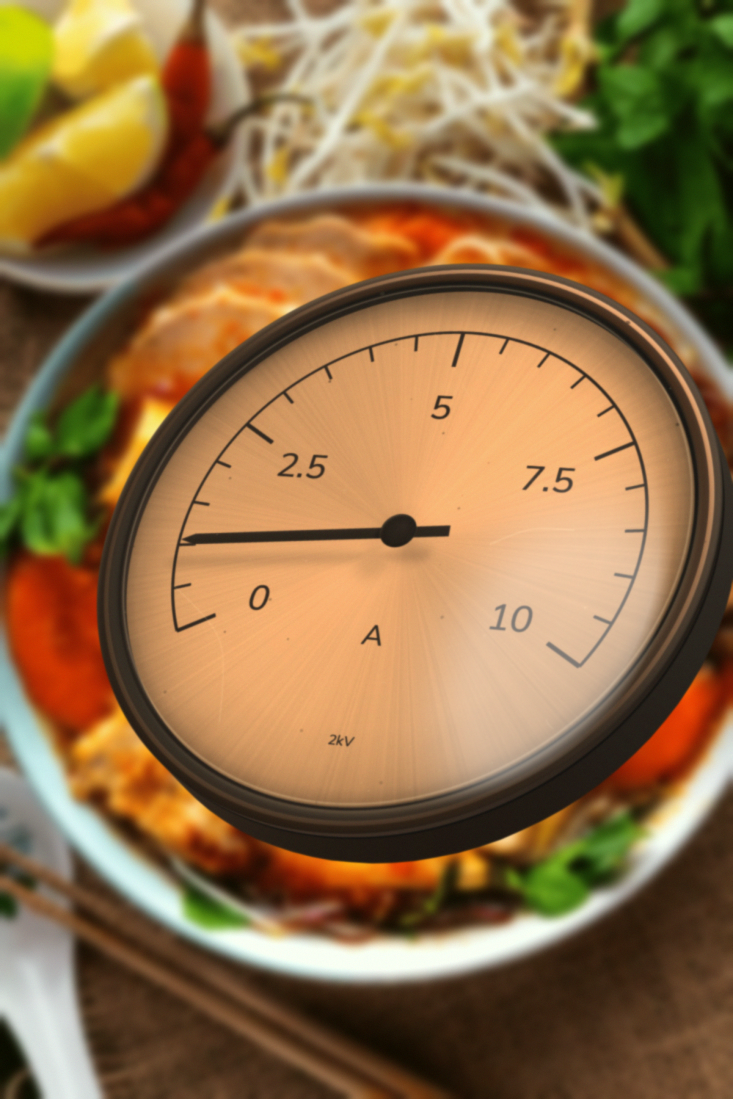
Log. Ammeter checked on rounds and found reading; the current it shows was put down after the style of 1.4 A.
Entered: 1 A
